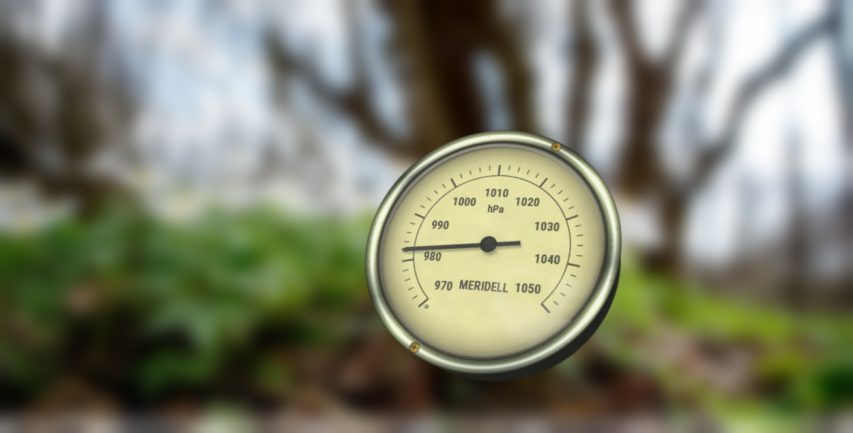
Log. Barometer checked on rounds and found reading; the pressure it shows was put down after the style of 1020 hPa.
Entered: 982 hPa
